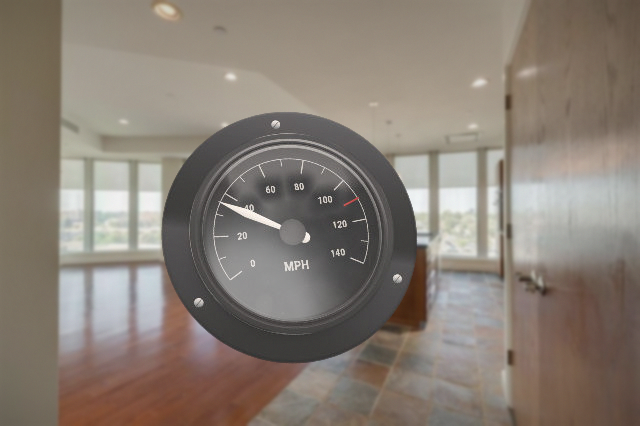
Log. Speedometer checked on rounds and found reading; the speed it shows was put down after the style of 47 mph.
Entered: 35 mph
